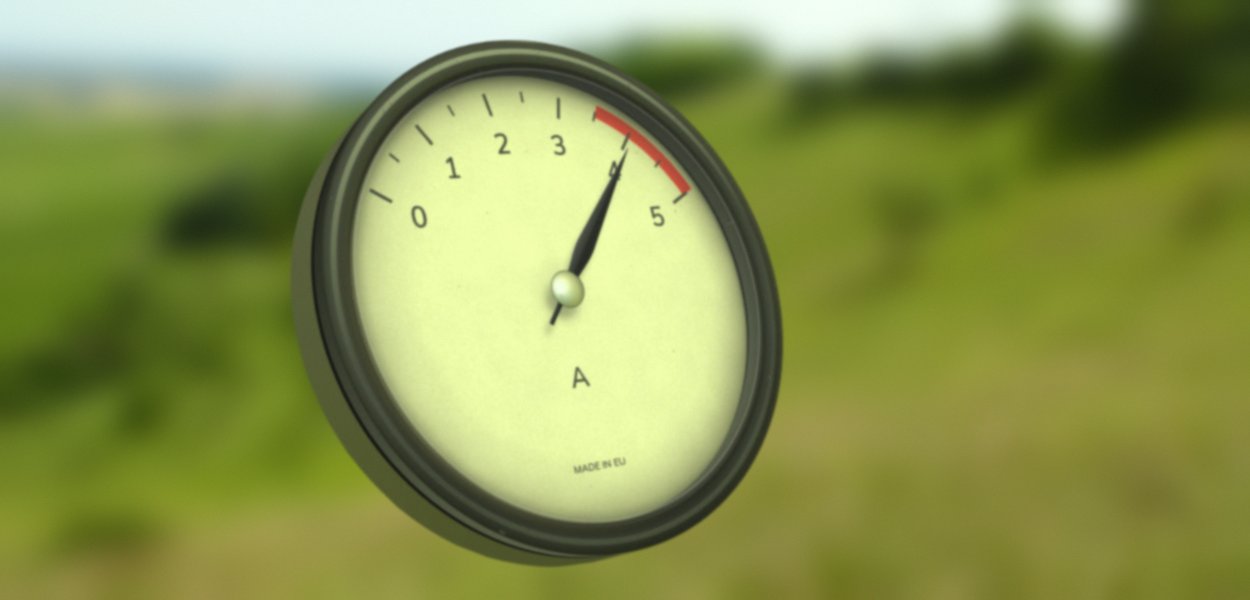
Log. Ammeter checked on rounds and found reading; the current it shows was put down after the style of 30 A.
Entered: 4 A
